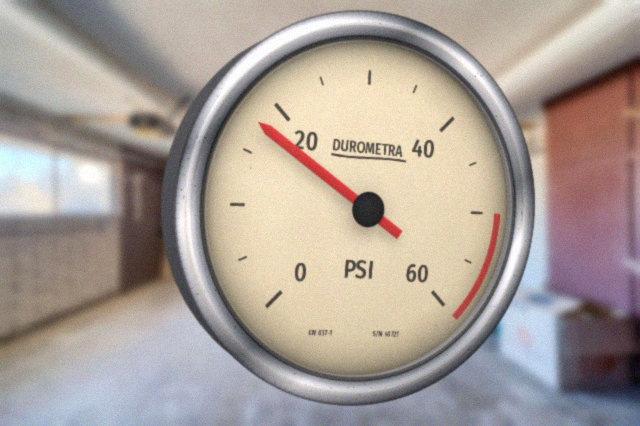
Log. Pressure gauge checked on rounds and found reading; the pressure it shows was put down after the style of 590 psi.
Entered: 17.5 psi
